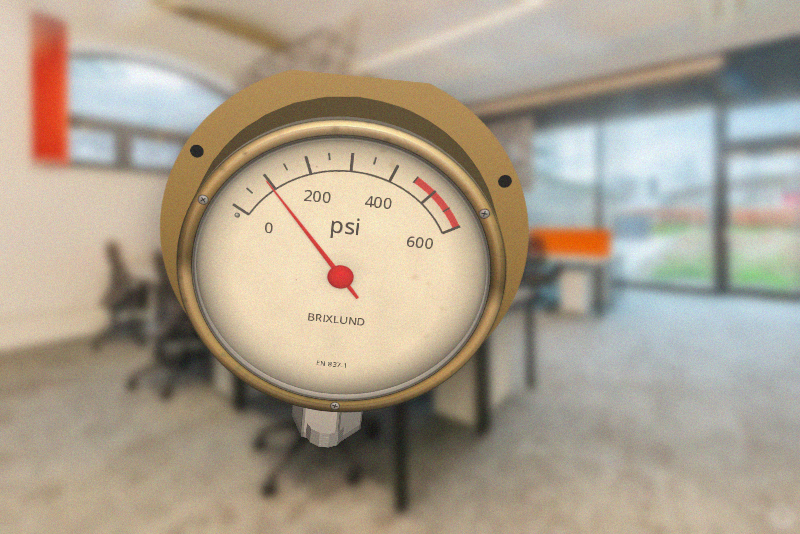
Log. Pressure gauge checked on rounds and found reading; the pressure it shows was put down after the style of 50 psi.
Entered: 100 psi
